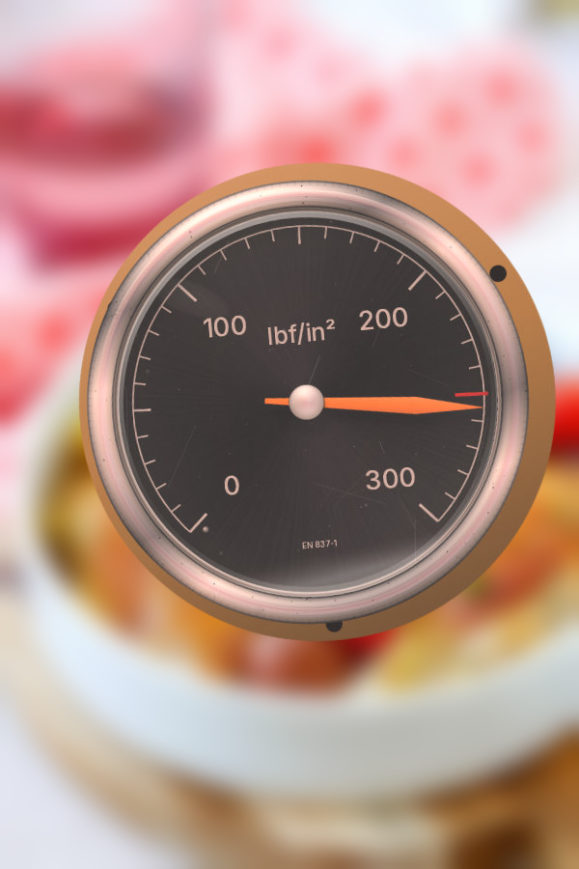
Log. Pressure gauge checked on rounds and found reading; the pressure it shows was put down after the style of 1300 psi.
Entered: 255 psi
